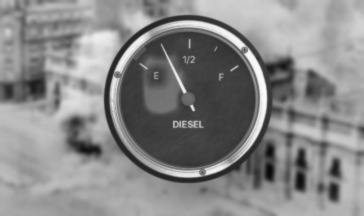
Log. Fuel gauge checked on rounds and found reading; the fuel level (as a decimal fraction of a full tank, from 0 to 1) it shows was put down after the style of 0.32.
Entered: 0.25
